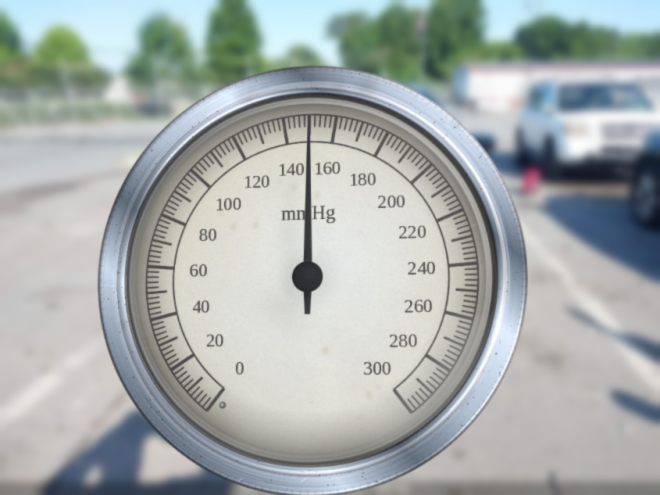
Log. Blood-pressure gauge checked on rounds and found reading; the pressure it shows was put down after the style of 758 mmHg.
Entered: 150 mmHg
